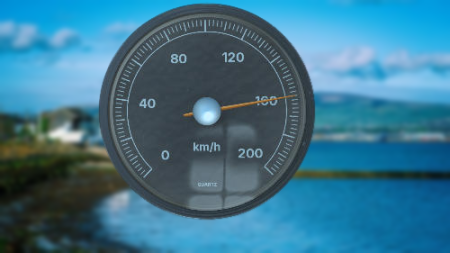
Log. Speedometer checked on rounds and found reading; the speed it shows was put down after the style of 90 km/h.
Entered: 160 km/h
